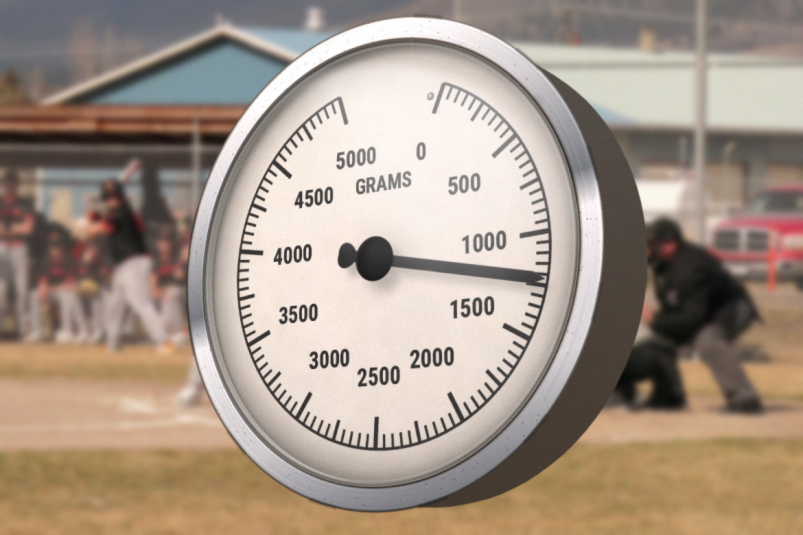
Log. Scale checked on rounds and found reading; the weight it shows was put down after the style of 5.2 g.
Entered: 1225 g
